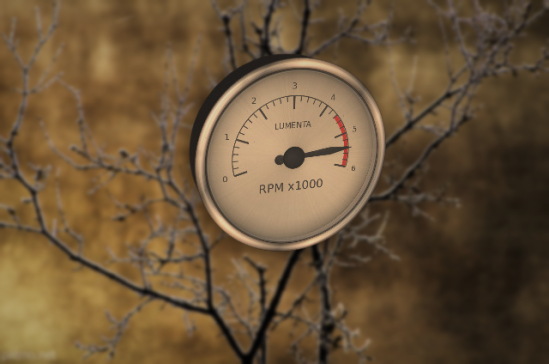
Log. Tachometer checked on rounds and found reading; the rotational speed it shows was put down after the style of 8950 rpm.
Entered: 5400 rpm
